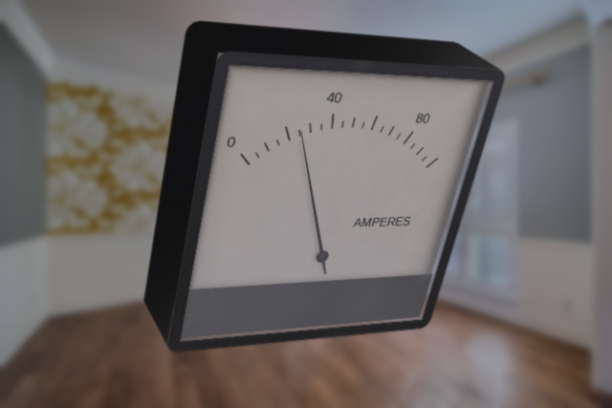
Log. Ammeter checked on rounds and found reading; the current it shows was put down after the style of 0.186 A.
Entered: 25 A
